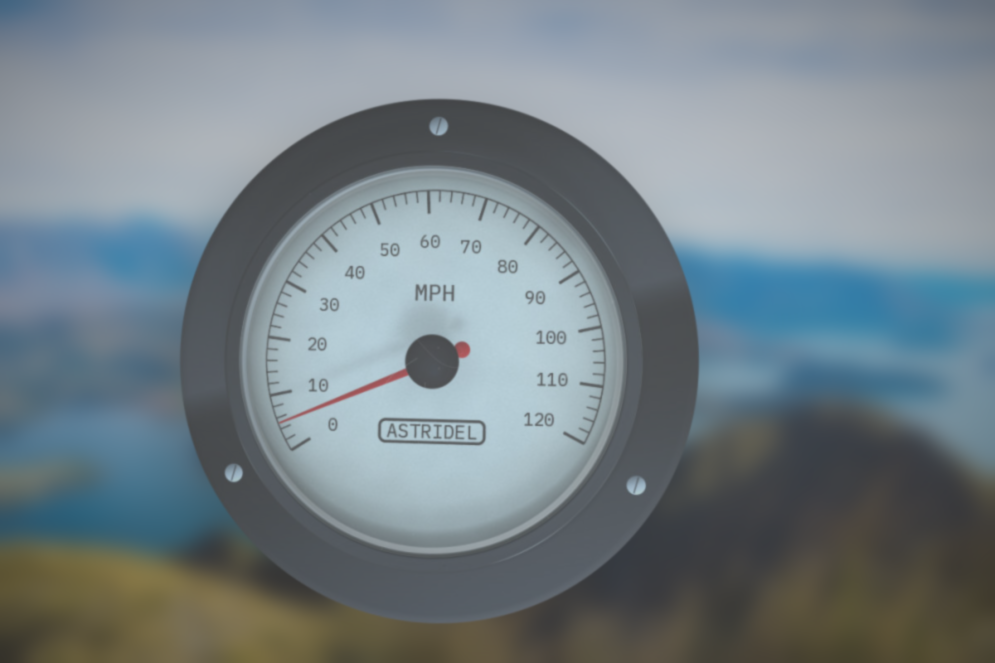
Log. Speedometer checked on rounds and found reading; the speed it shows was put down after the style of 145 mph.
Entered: 5 mph
